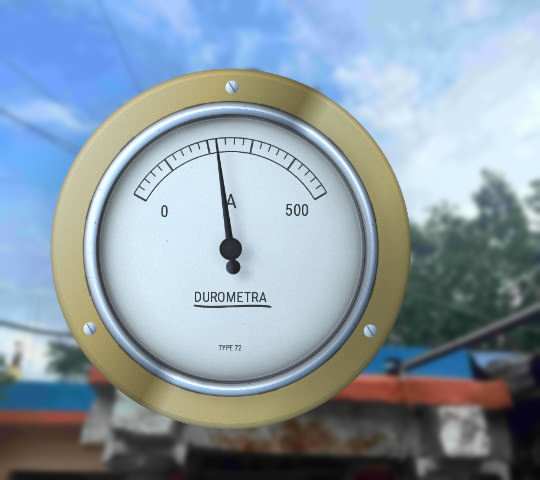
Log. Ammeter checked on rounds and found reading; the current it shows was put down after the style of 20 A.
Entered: 220 A
